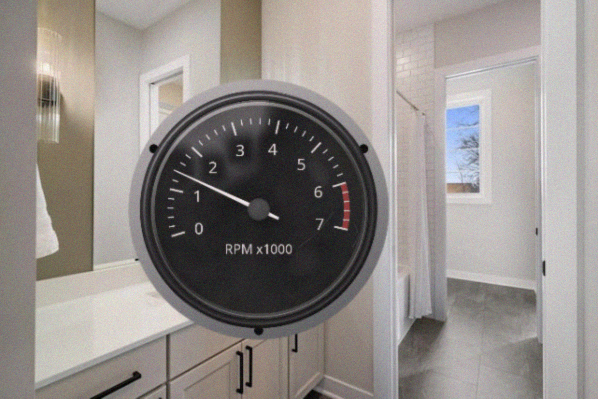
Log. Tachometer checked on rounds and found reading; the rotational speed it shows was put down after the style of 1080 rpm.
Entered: 1400 rpm
